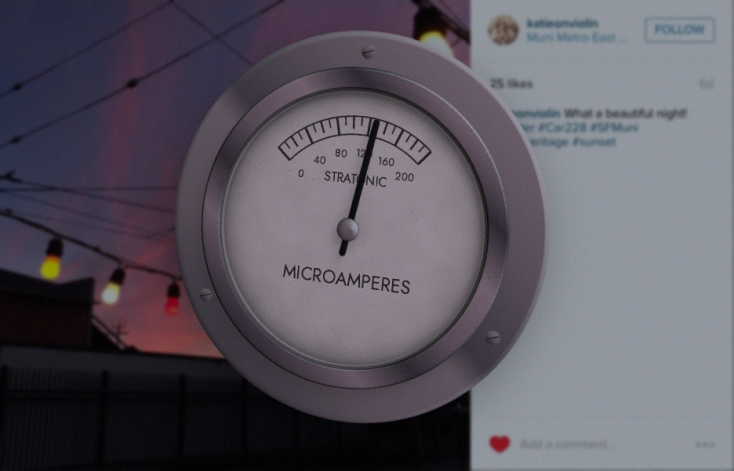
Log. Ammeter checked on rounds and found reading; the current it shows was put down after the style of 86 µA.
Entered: 130 µA
